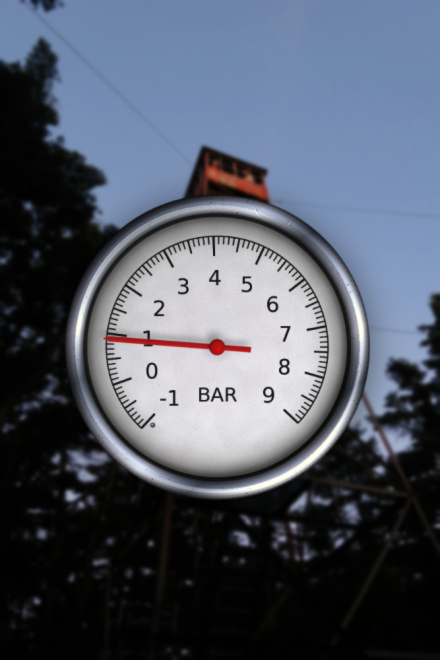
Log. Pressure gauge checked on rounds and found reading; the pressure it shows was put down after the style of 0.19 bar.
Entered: 0.9 bar
